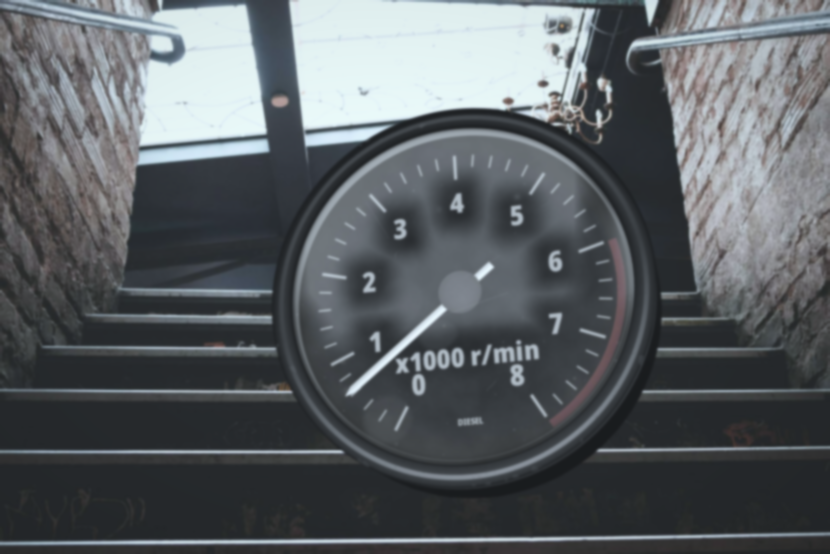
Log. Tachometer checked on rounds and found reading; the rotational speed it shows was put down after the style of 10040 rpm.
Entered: 600 rpm
